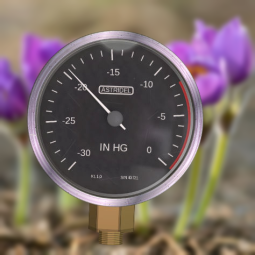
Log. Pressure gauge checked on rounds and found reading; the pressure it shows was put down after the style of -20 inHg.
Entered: -19.5 inHg
